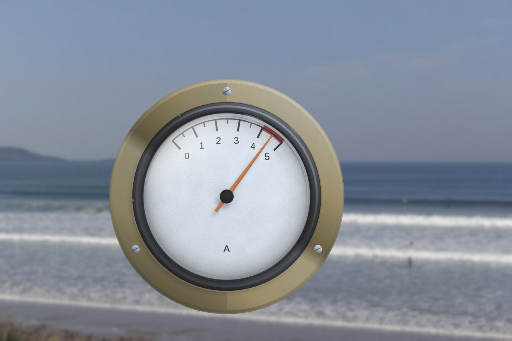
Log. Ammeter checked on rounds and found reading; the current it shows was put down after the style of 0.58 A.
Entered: 4.5 A
